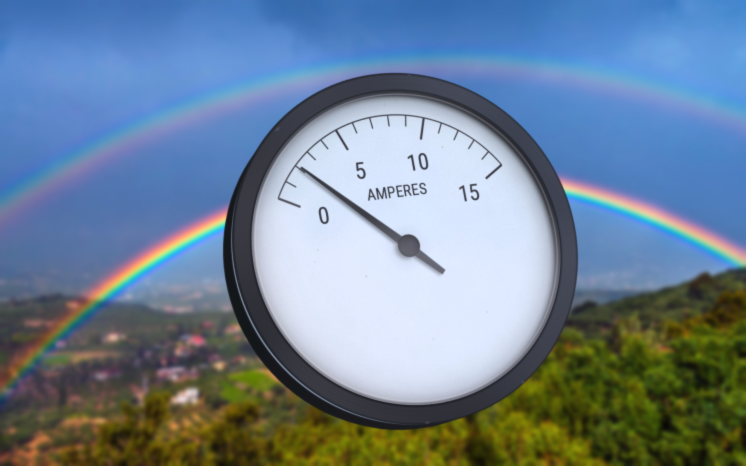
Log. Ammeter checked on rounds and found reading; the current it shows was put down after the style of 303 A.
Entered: 2 A
